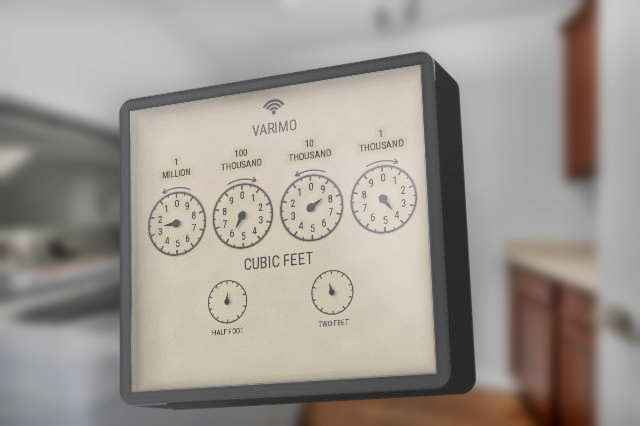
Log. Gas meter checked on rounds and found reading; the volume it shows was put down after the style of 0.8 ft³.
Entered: 258400 ft³
